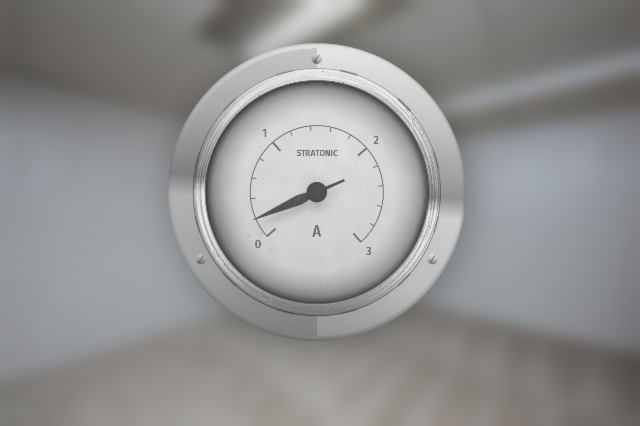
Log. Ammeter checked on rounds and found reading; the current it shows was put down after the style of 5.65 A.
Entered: 0.2 A
